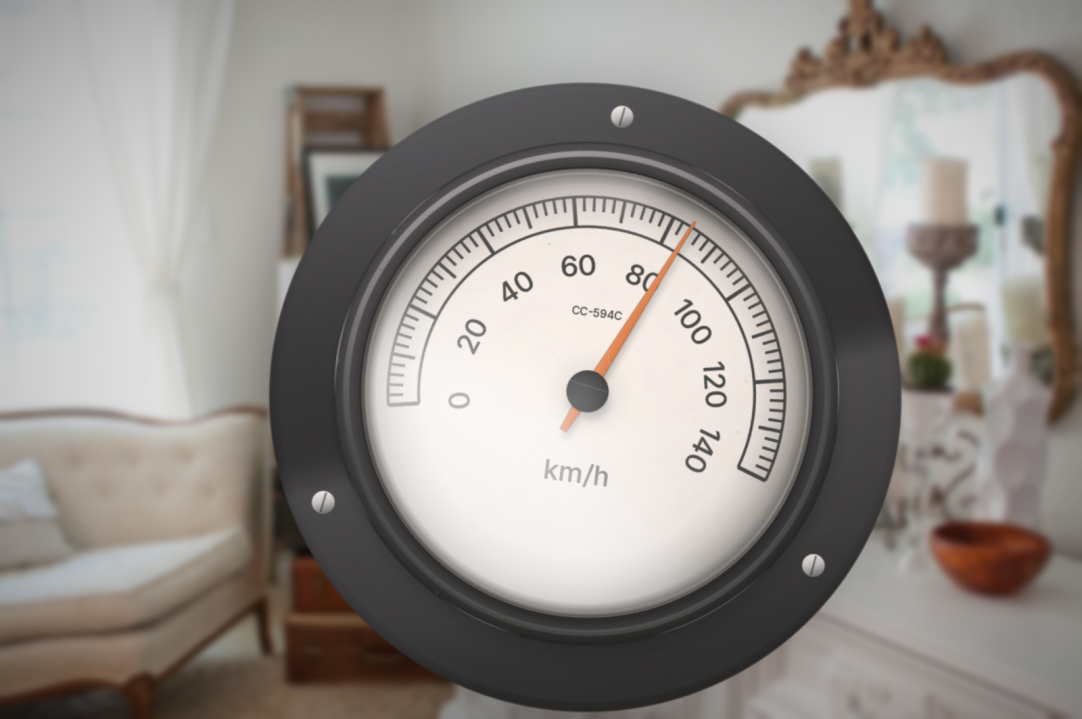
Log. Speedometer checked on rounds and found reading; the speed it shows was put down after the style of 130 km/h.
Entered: 84 km/h
